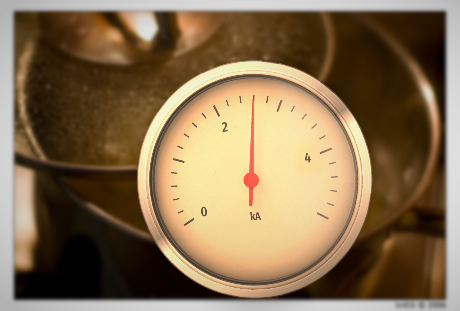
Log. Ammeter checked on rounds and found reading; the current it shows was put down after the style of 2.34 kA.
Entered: 2.6 kA
